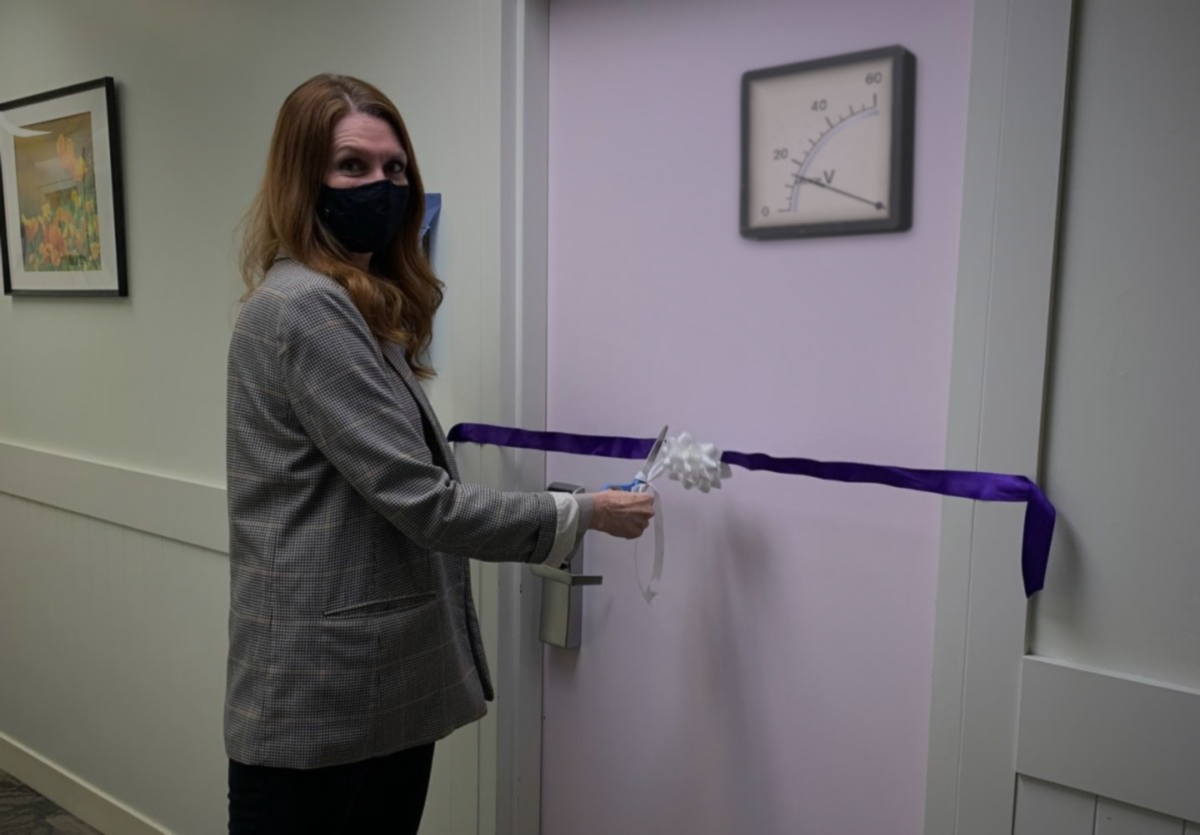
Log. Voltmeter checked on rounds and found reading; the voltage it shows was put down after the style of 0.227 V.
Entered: 15 V
